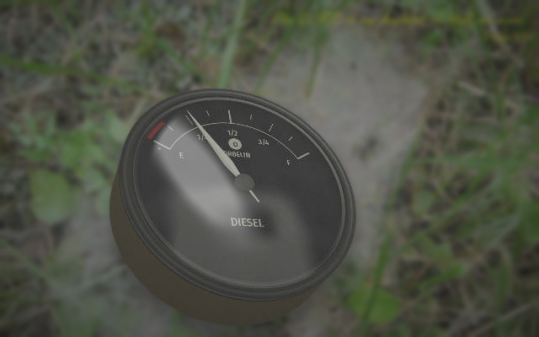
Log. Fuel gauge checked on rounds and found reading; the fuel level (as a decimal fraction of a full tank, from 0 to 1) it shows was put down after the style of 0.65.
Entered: 0.25
